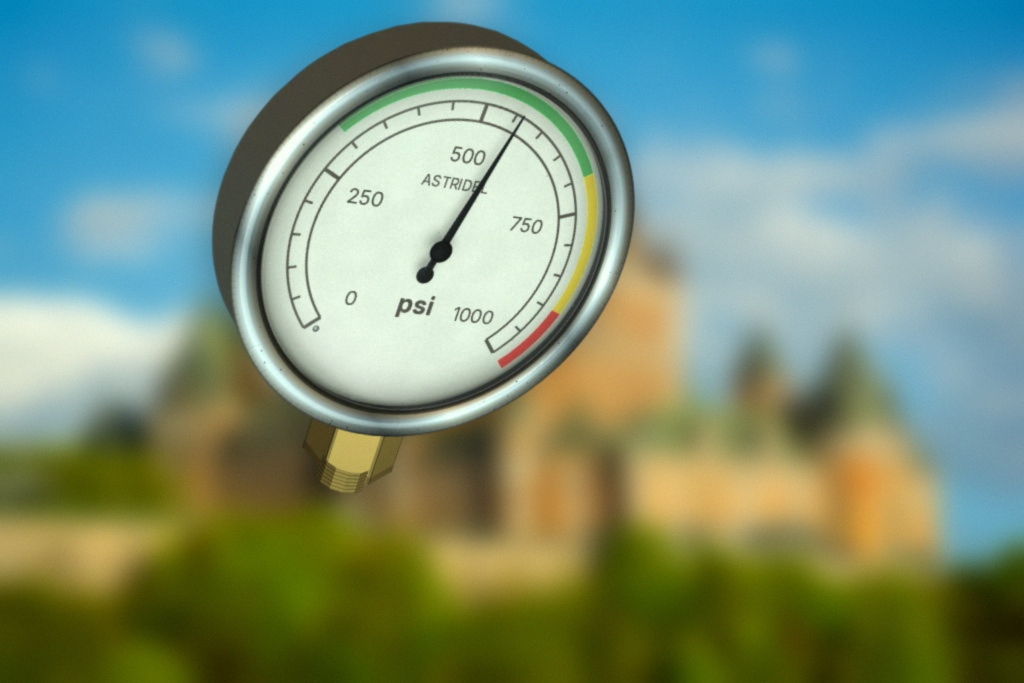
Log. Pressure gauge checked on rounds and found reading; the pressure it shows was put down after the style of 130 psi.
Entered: 550 psi
